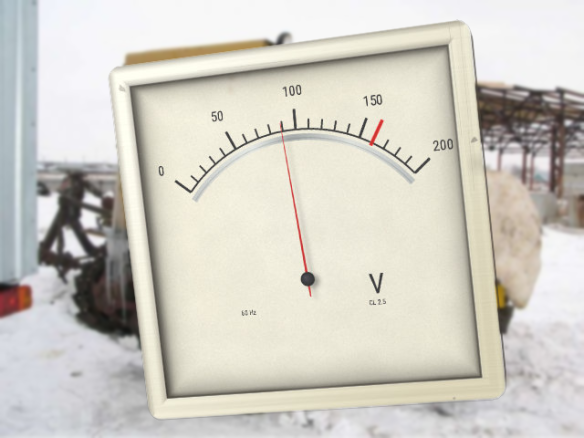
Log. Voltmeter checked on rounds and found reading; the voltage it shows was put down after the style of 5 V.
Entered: 90 V
